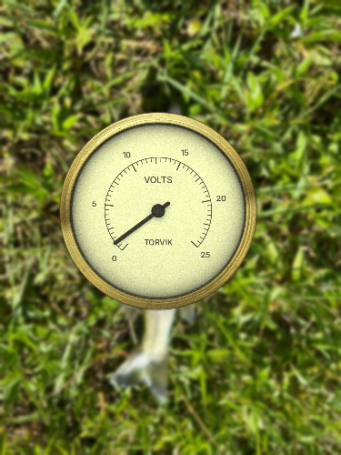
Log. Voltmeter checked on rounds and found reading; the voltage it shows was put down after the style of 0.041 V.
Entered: 1 V
